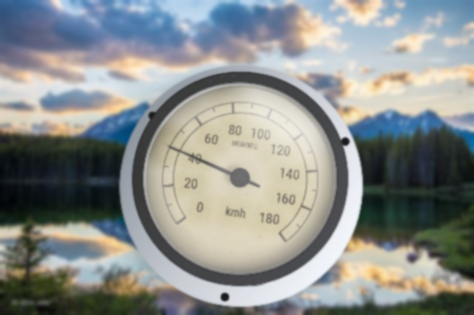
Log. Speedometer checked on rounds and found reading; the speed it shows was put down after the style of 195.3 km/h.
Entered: 40 km/h
